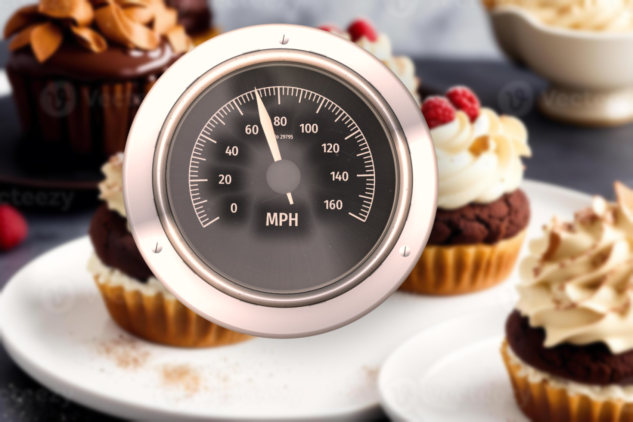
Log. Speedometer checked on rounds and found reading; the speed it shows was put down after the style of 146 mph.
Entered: 70 mph
